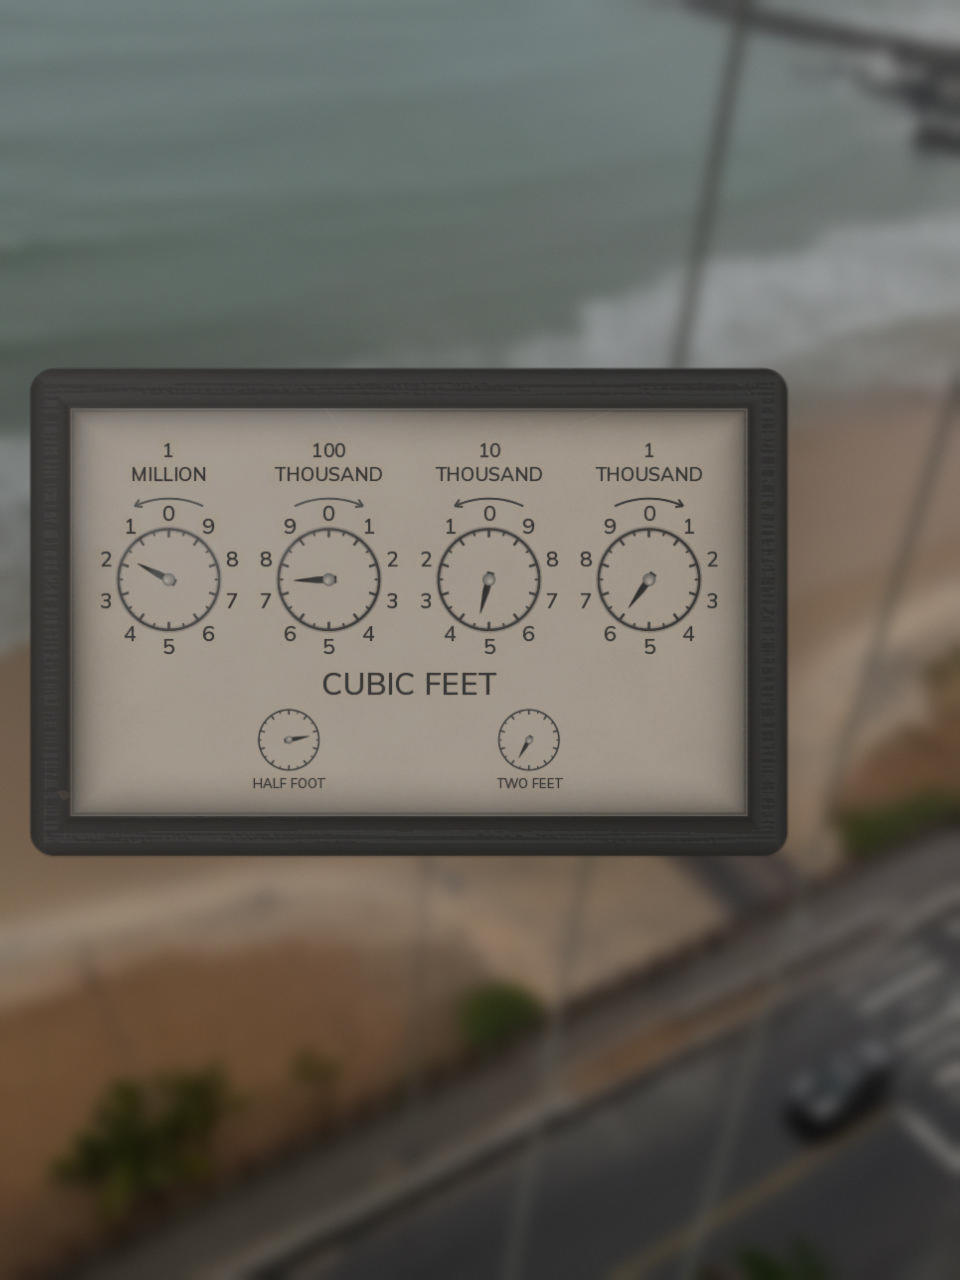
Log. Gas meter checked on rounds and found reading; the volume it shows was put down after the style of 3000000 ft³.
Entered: 174600 ft³
